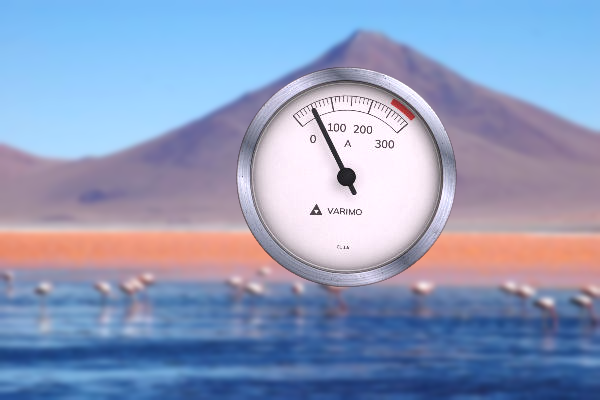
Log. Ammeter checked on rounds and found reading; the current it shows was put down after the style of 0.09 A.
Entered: 50 A
